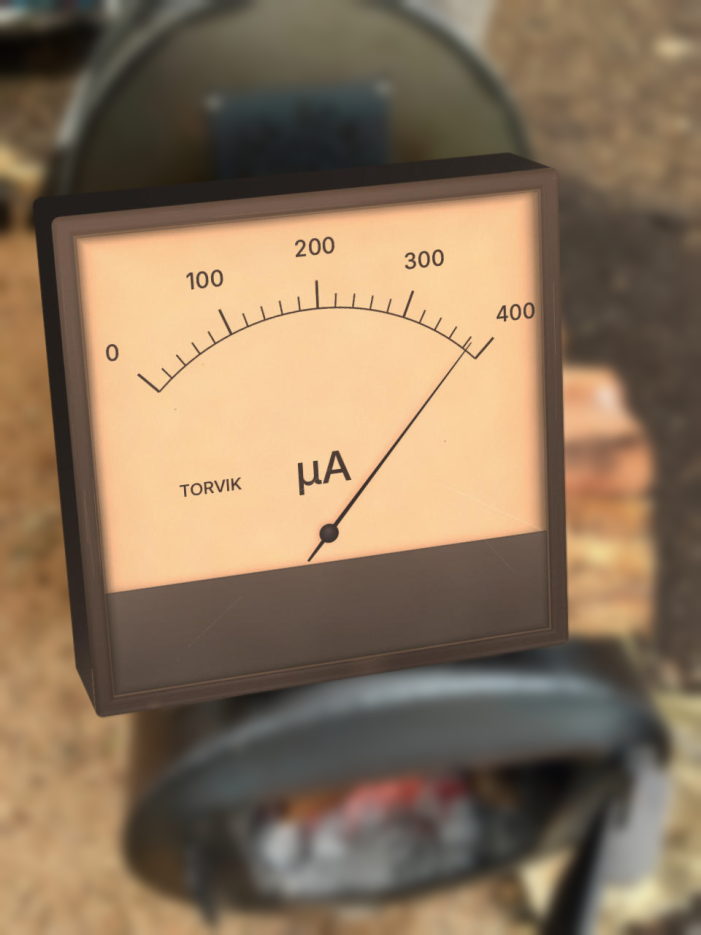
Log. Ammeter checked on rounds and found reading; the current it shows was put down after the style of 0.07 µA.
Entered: 380 µA
